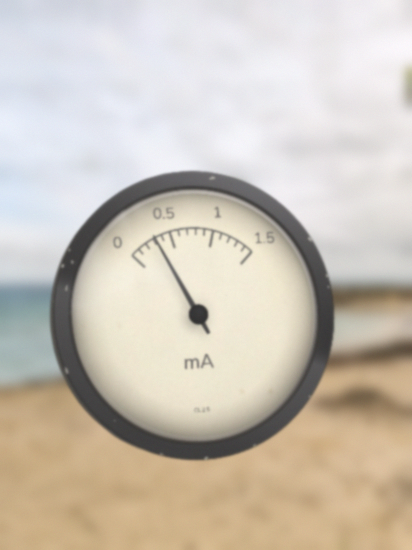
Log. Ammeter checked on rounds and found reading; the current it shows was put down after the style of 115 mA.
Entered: 0.3 mA
